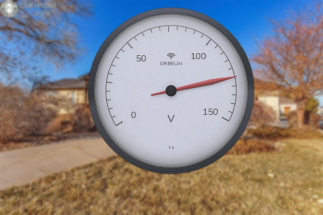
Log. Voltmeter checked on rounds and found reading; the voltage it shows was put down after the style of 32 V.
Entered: 125 V
